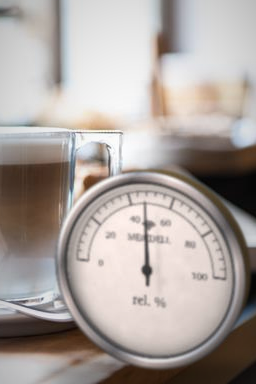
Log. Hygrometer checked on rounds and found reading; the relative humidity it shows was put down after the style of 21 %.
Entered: 48 %
